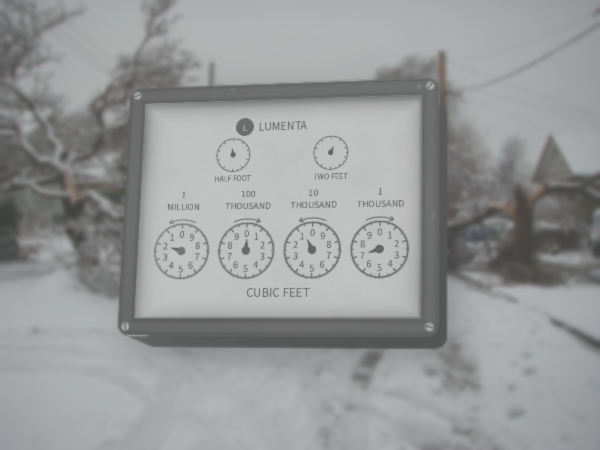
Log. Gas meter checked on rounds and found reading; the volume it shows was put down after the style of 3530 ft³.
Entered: 200700 ft³
